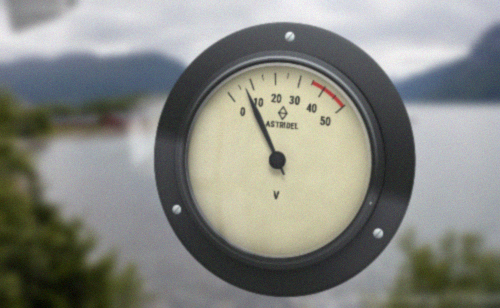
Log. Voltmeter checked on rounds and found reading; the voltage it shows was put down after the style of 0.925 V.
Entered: 7.5 V
